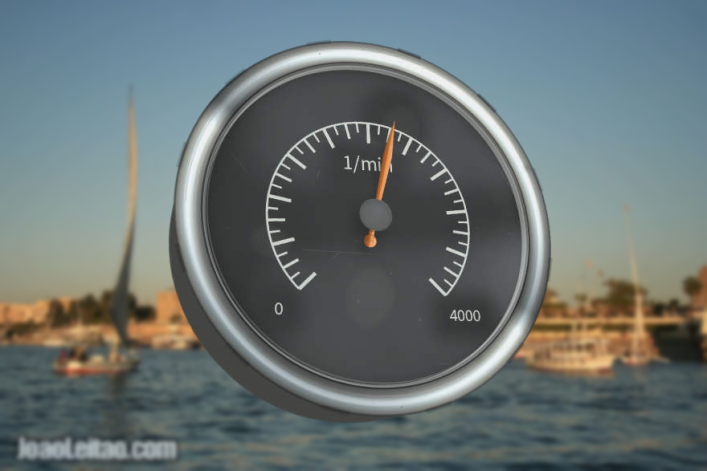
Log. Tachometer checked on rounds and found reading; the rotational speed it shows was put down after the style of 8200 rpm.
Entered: 2200 rpm
